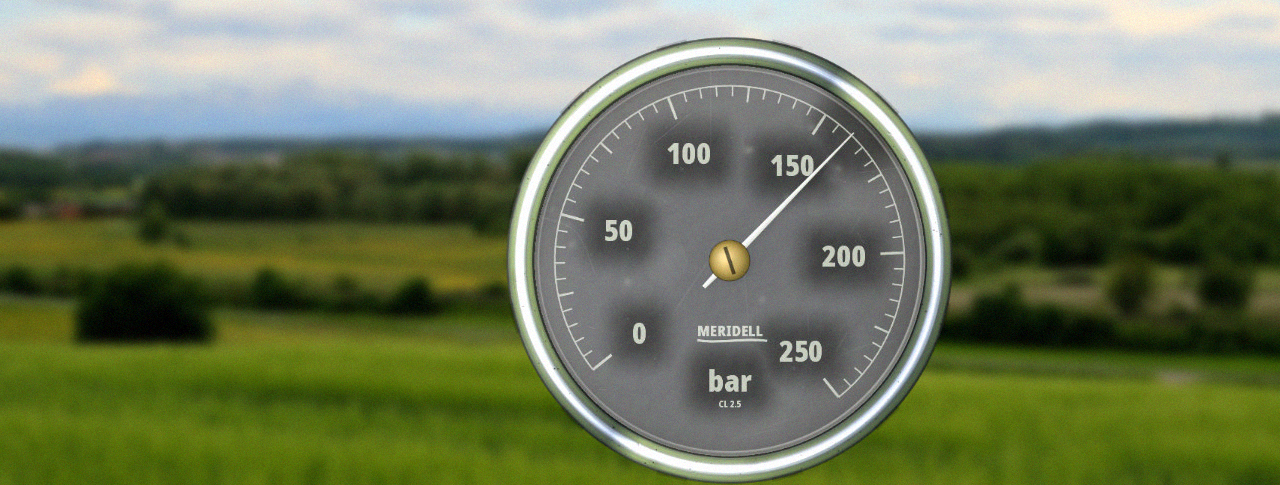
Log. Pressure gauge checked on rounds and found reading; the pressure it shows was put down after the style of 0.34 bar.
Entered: 160 bar
